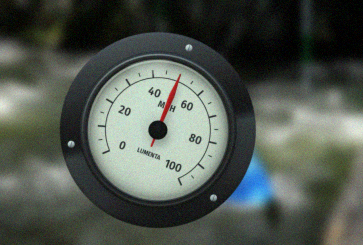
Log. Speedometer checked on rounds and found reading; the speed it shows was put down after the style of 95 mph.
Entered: 50 mph
